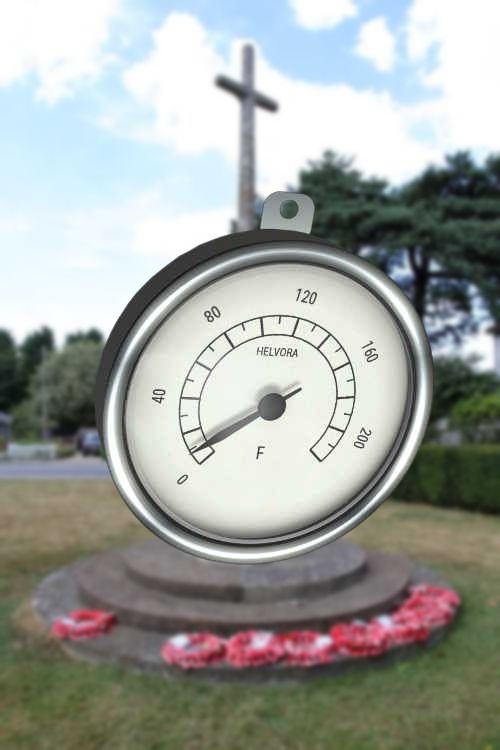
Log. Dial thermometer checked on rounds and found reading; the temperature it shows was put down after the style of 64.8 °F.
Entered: 10 °F
